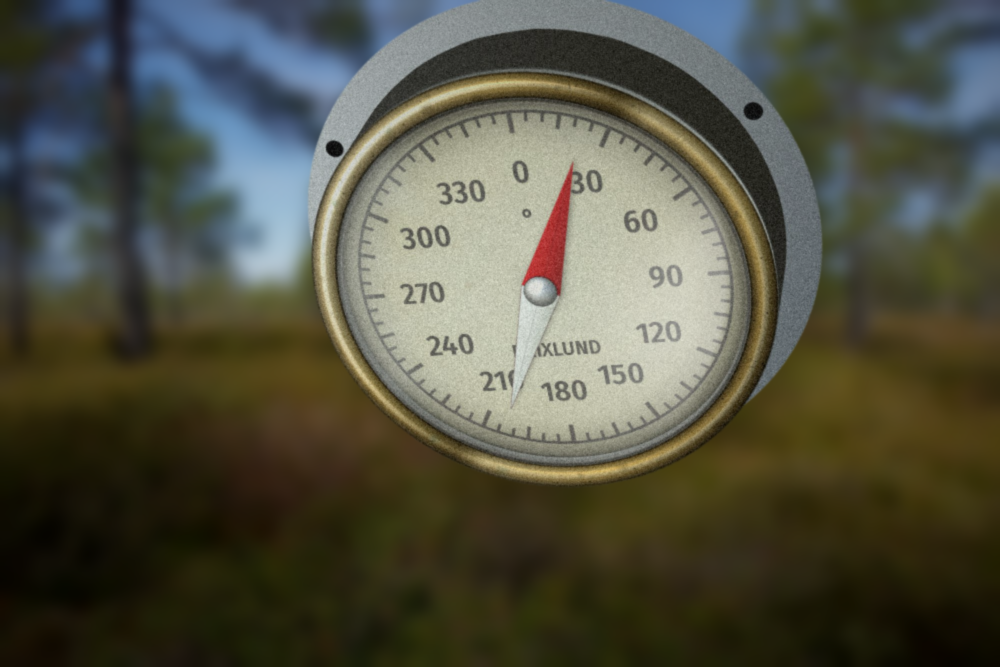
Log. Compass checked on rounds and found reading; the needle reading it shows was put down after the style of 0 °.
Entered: 22.5 °
